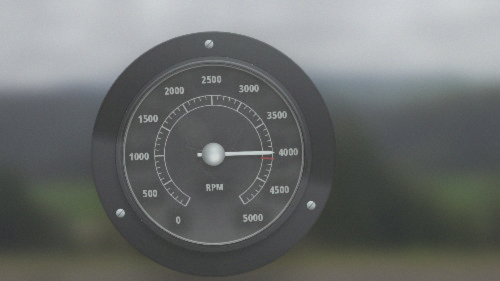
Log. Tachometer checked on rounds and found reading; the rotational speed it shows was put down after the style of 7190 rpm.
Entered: 4000 rpm
